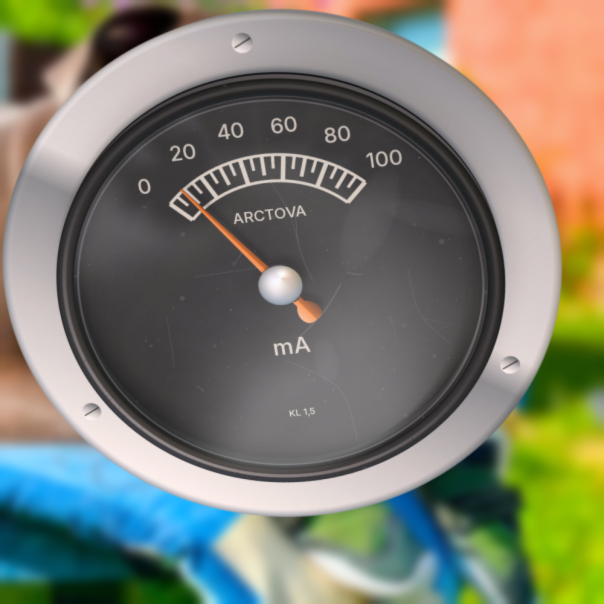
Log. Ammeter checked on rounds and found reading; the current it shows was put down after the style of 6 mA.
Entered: 10 mA
